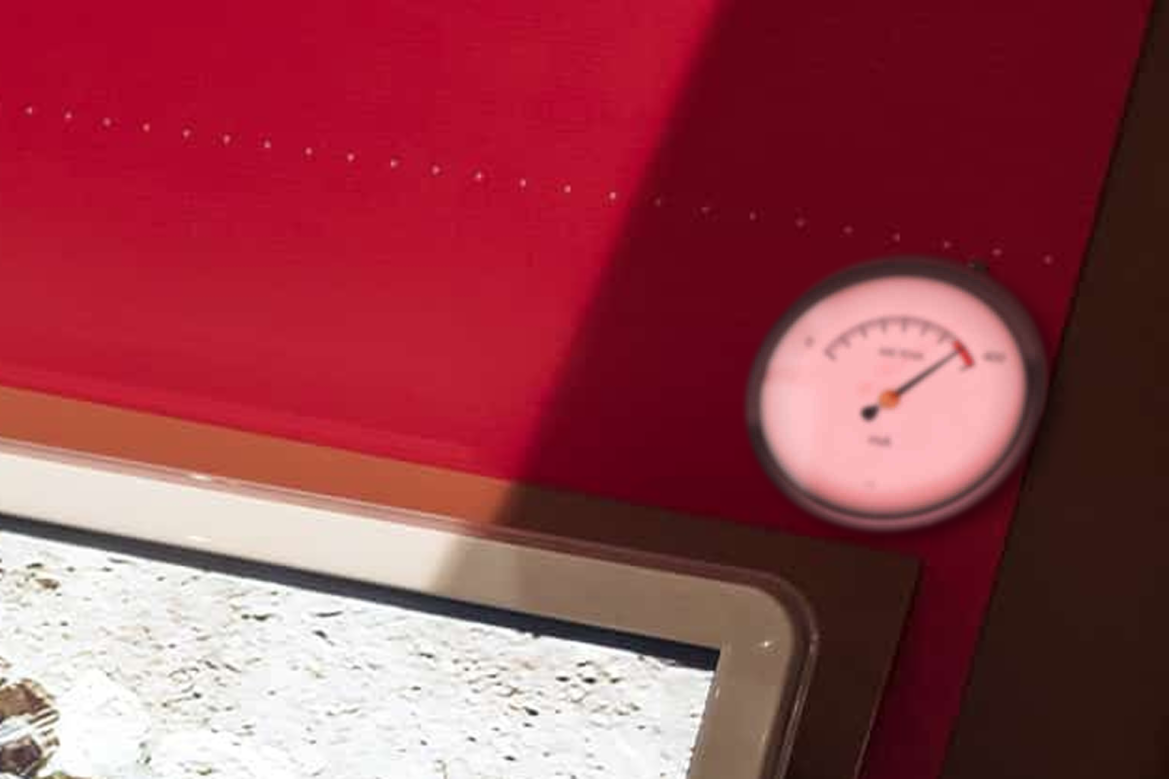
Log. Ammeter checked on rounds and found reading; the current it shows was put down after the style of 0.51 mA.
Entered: 350 mA
